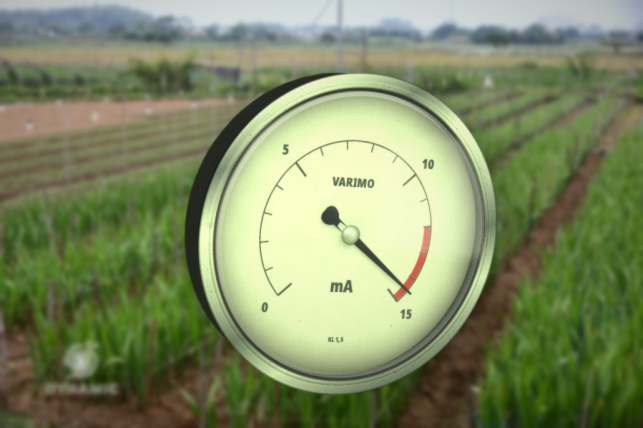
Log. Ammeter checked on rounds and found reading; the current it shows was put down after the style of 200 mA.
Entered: 14.5 mA
